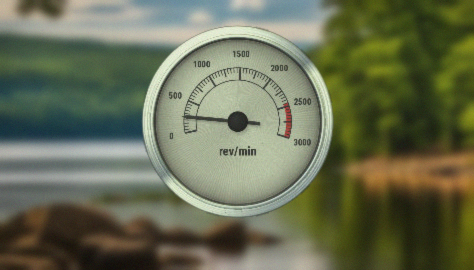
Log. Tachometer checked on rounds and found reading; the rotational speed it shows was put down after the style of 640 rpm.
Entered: 250 rpm
